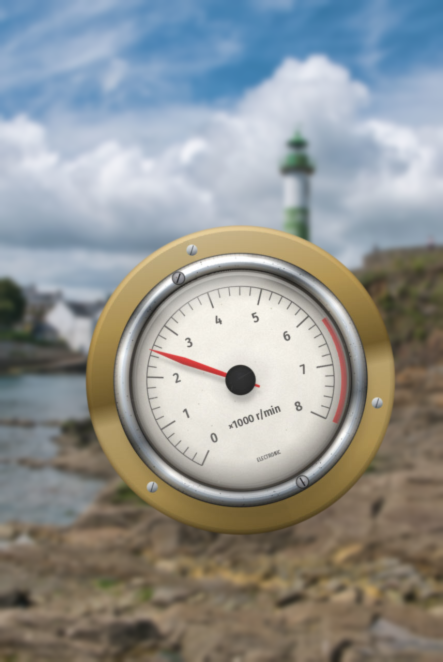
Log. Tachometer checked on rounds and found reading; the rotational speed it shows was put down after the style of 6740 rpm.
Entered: 2500 rpm
